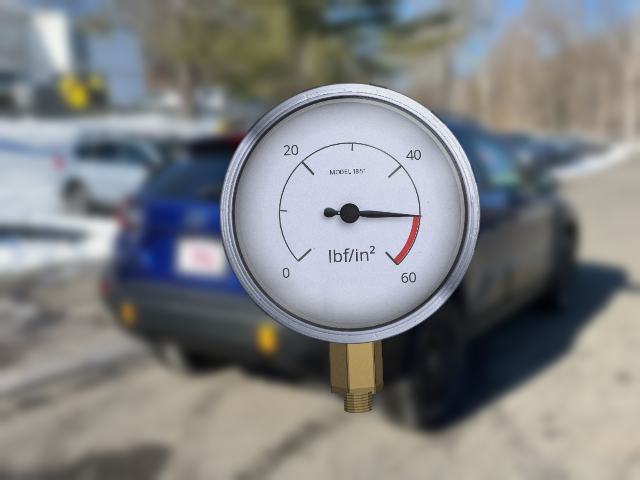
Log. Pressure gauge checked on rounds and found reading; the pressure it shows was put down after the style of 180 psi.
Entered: 50 psi
